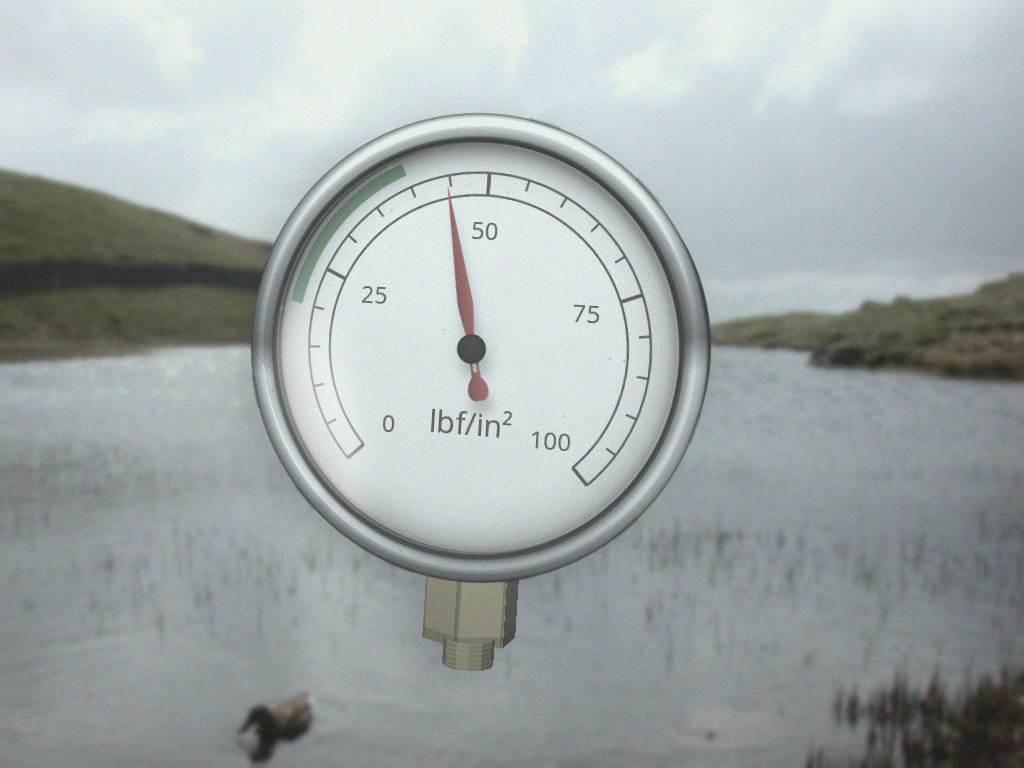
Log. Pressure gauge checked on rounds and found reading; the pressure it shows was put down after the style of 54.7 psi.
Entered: 45 psi
